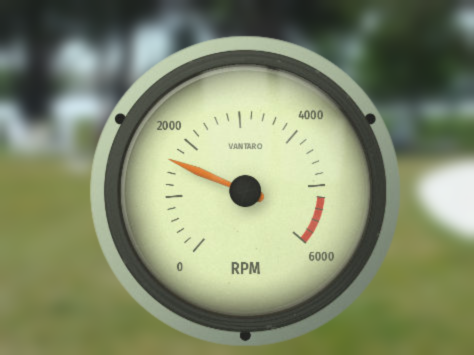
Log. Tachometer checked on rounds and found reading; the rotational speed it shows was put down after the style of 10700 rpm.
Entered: 1600 rpm
